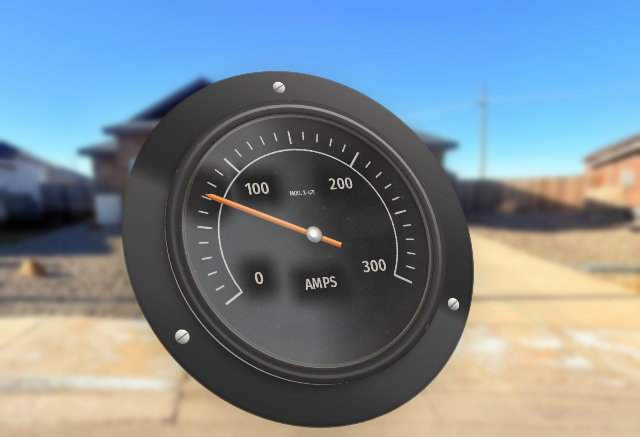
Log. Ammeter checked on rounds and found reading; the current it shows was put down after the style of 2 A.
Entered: 70 A
